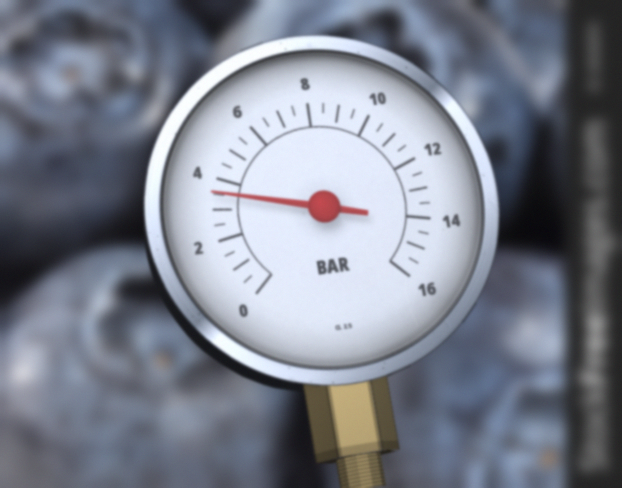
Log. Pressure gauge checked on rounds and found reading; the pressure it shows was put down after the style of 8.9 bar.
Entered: 3.5 bar
